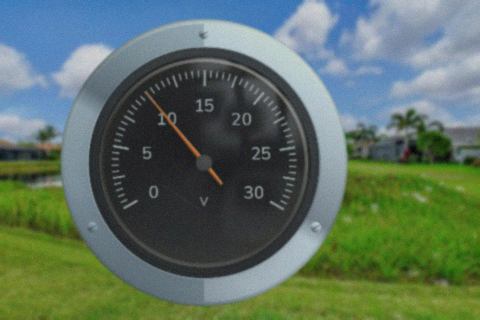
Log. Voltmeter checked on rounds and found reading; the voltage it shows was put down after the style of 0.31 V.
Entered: 10 V
